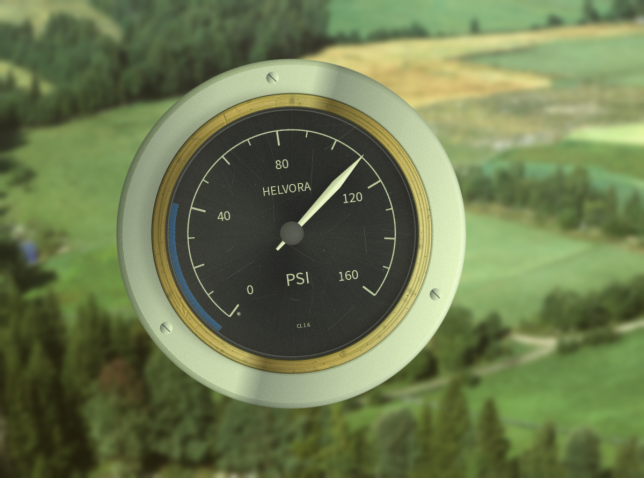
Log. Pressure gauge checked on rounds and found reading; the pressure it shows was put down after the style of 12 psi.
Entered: 110 psi
